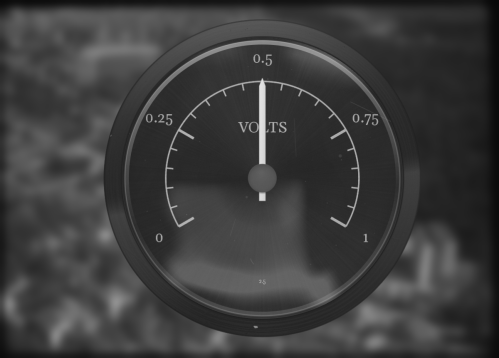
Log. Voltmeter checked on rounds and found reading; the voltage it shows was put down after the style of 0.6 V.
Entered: 0.5 V
